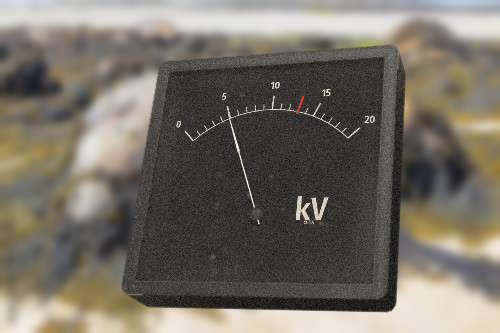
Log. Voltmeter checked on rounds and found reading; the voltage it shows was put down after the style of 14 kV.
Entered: 5 kV
